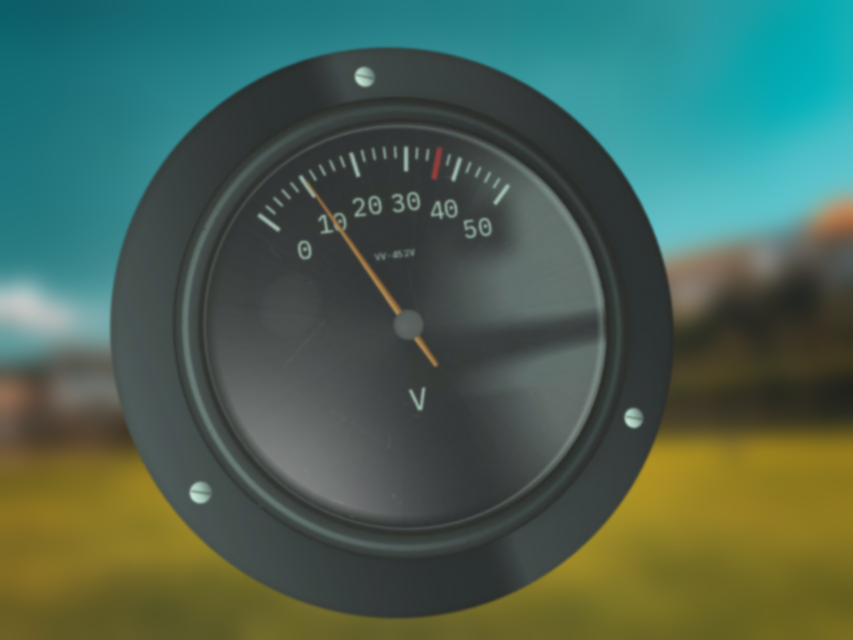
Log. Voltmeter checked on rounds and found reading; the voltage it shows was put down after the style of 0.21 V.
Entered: 10 V
